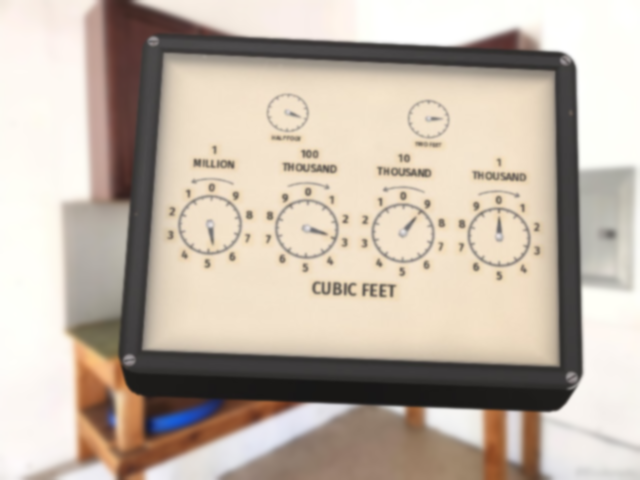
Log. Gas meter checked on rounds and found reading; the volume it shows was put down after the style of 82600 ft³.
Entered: 529000 ft³
